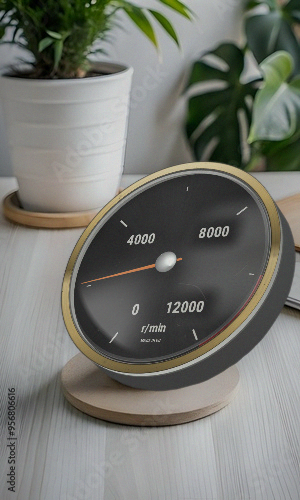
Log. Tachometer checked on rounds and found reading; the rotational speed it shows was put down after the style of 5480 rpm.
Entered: 2000 rpm
